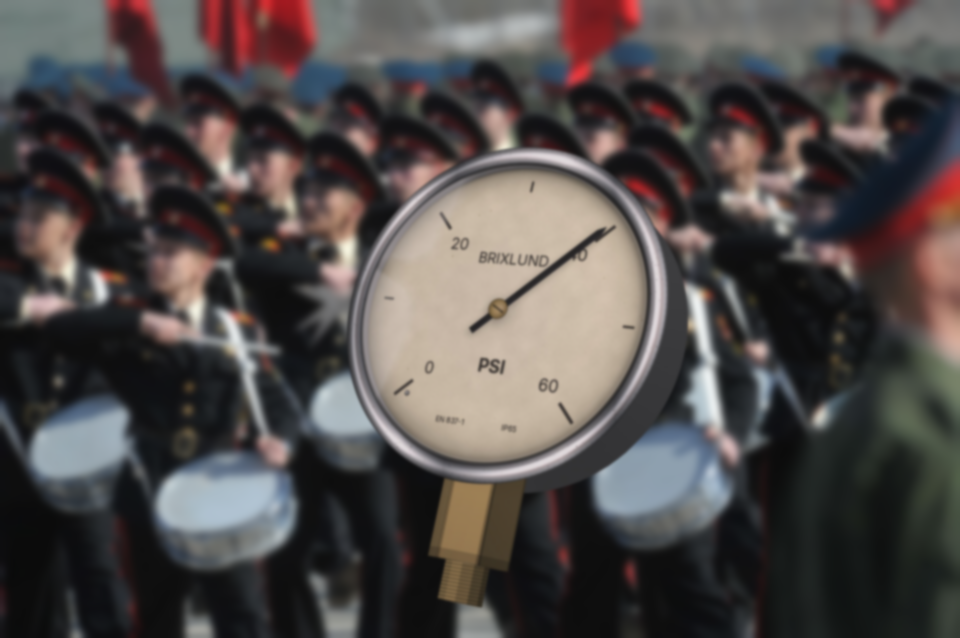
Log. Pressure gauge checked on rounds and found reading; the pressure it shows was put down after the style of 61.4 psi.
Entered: 40 psi
